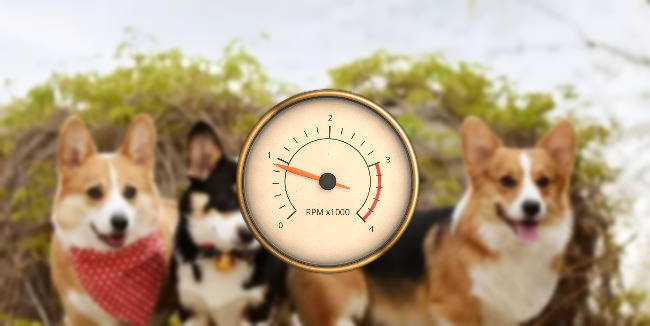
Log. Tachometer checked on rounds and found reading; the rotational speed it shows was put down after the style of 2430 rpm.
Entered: 900 rpm
